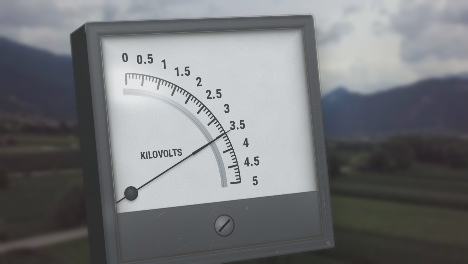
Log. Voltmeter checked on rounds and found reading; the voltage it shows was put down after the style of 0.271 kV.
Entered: 3.5 kV
